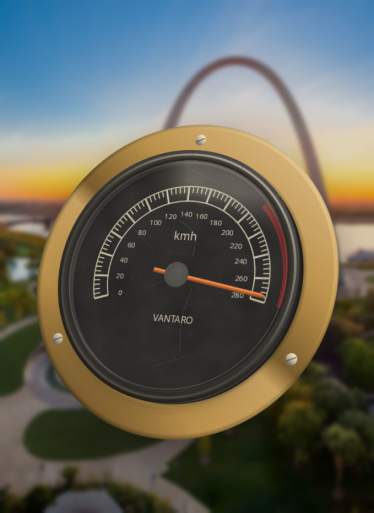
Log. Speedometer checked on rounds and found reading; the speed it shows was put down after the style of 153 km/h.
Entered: 276 km/h
